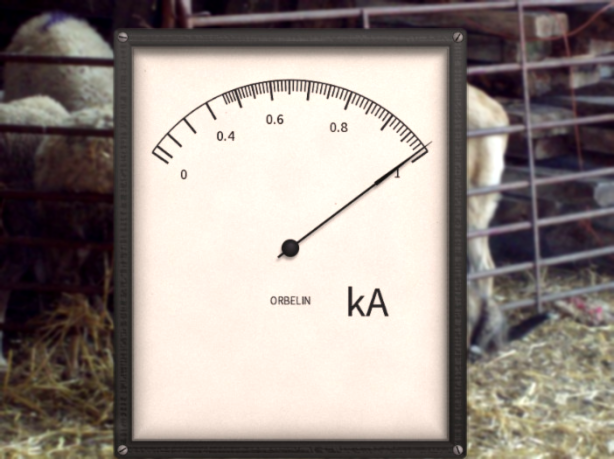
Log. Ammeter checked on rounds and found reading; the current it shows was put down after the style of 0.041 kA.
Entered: 0.99 kA
